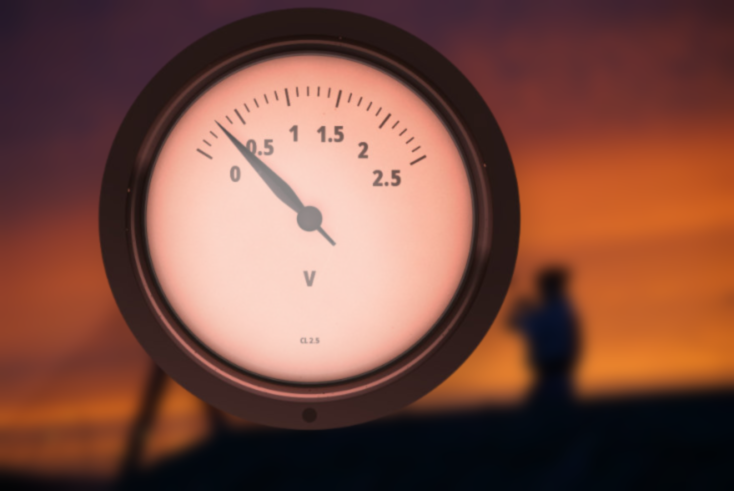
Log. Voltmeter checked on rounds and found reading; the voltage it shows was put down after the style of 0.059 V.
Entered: 0.3 V
